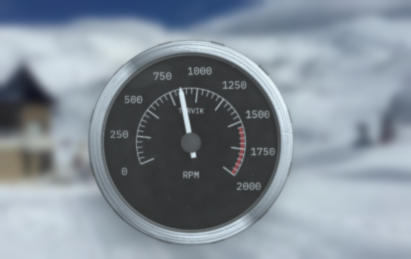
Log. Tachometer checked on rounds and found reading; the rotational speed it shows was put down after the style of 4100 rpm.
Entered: 850 rpm
